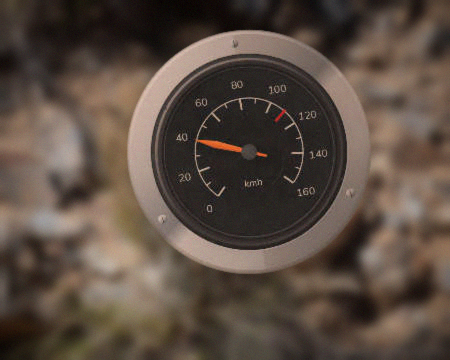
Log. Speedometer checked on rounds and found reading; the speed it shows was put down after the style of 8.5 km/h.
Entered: 40 km/h
